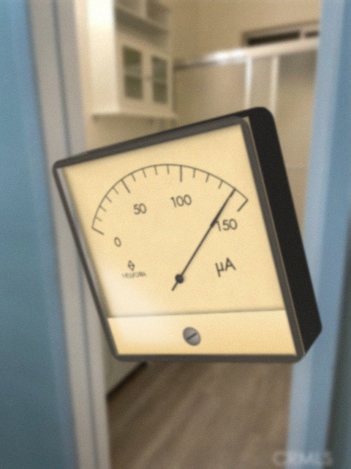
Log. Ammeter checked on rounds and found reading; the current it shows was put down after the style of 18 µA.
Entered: 140 µA
